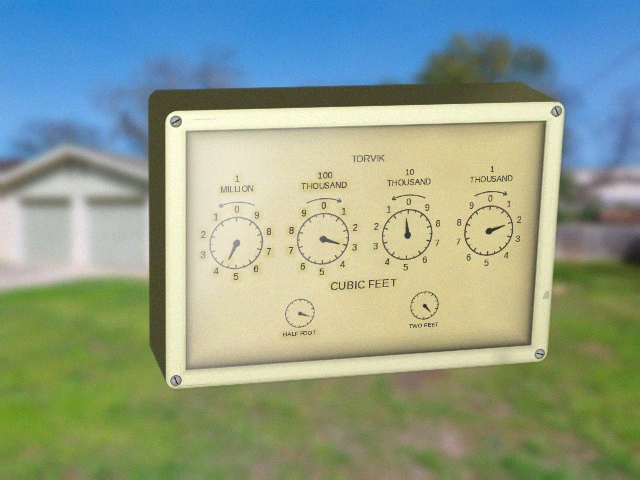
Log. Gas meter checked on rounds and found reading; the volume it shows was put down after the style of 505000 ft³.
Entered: 430200 ft³
